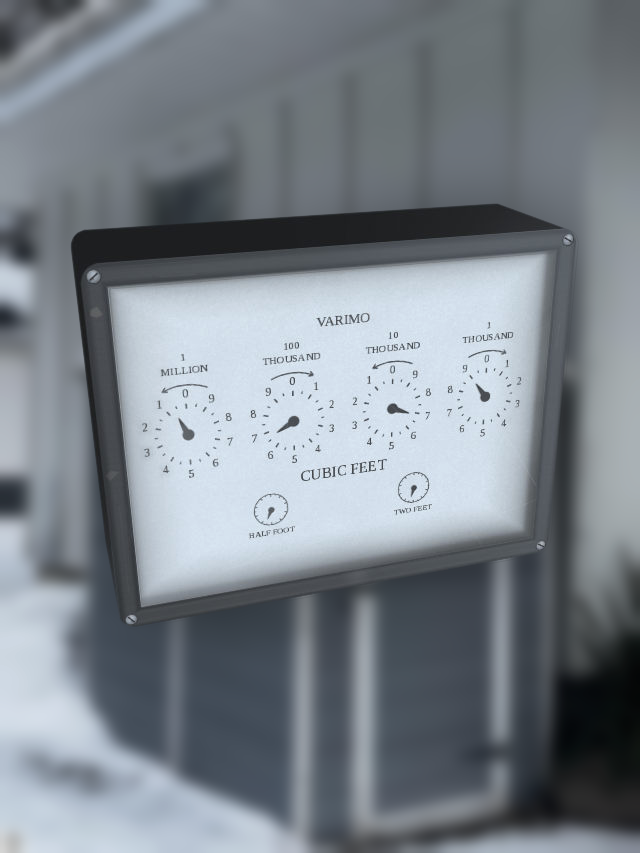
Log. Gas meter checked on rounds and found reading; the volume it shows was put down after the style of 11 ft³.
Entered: 66900 ft³
